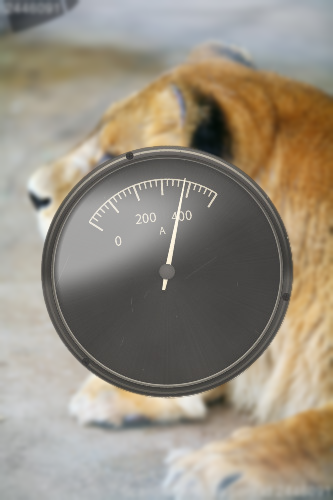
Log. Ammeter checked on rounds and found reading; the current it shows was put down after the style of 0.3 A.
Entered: 380 A
